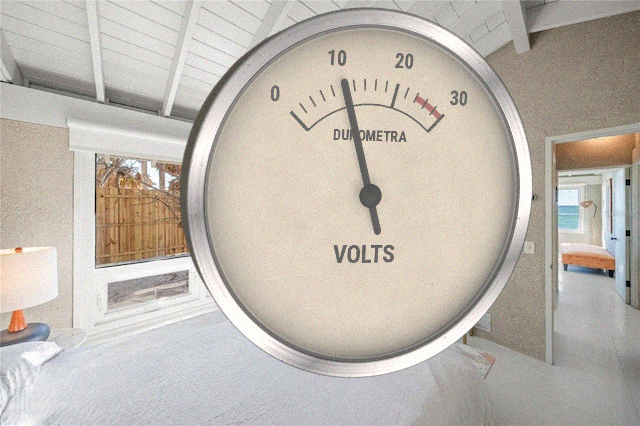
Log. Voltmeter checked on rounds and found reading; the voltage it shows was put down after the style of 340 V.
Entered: 10 V
